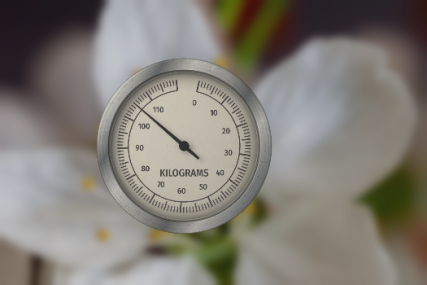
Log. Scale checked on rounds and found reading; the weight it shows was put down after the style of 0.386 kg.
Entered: 105 kg
